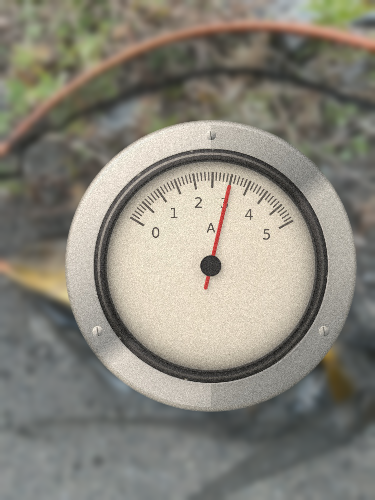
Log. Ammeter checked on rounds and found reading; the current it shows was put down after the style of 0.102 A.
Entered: 3 A
